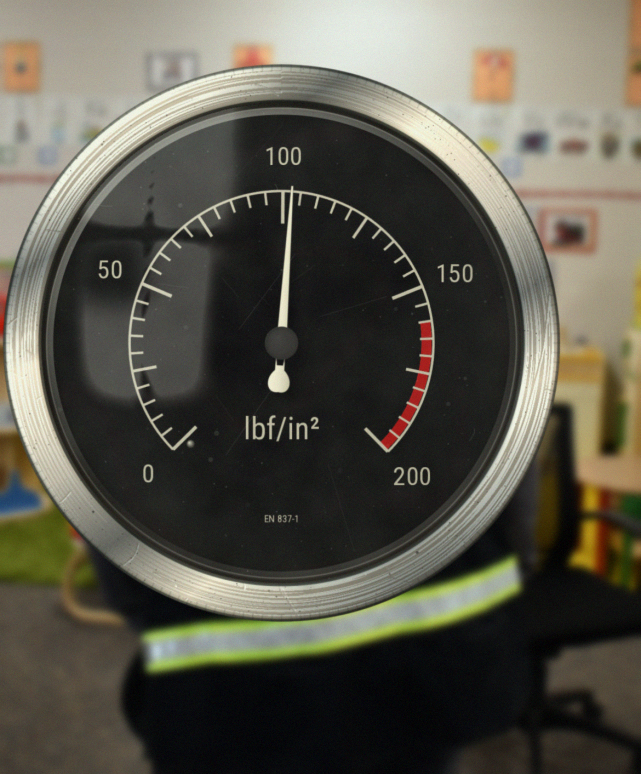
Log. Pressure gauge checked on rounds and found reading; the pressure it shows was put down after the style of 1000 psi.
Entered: 102.5 psi
